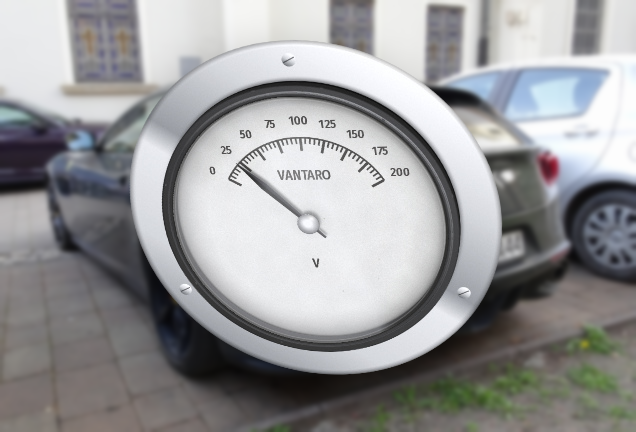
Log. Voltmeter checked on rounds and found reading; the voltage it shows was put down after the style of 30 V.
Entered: 25 V
